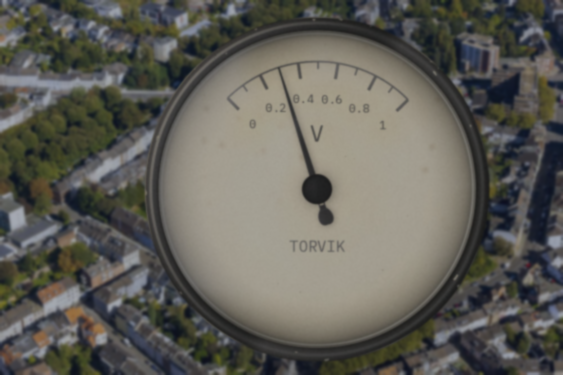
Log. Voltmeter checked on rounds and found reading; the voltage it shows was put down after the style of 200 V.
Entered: 0.3 V
